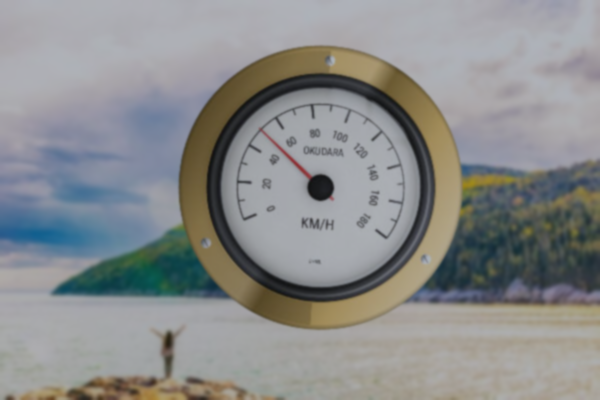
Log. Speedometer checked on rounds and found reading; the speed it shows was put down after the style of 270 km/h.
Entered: 50 km/h
